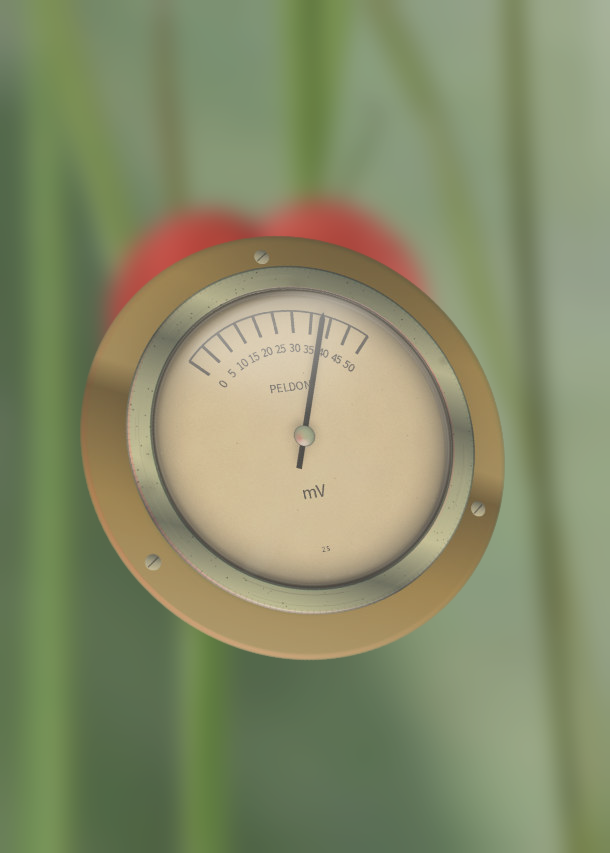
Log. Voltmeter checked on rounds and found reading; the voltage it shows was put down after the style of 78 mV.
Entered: 37.5 mV
